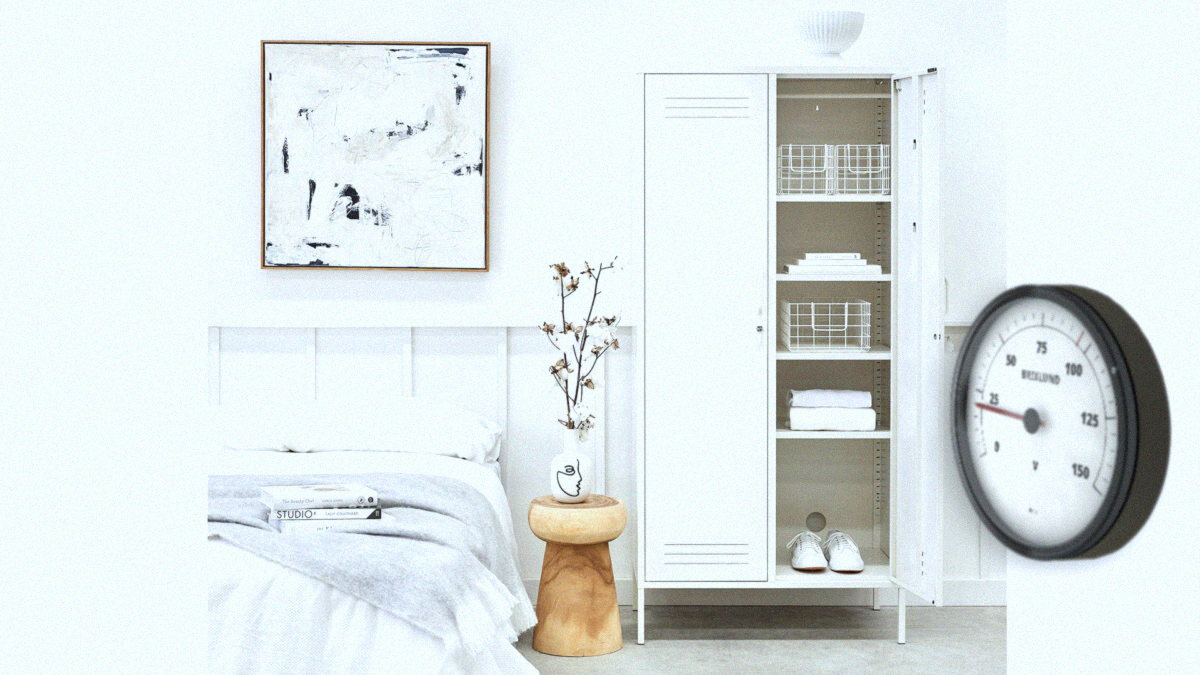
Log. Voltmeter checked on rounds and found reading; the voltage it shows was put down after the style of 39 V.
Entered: 20 V
